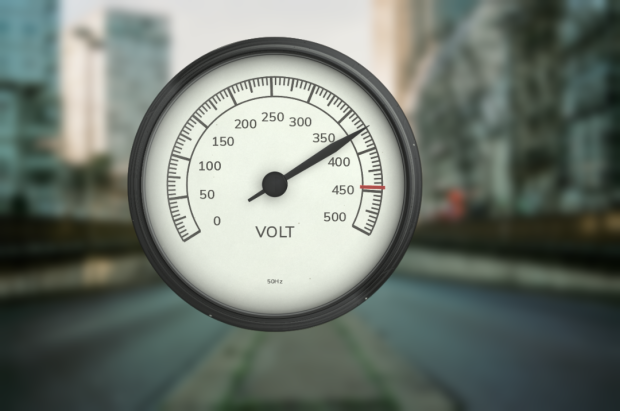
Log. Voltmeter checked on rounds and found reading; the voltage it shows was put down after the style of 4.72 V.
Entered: 375 V
